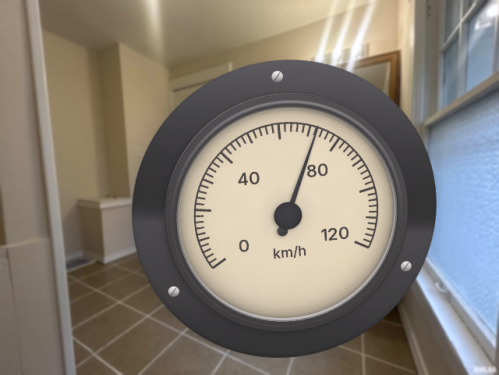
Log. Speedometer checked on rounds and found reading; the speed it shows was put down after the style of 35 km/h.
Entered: 72 km/h
